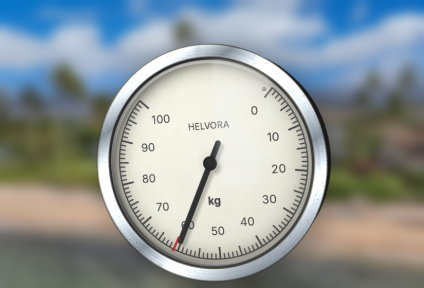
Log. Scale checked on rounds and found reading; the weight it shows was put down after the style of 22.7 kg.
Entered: 60 kg
